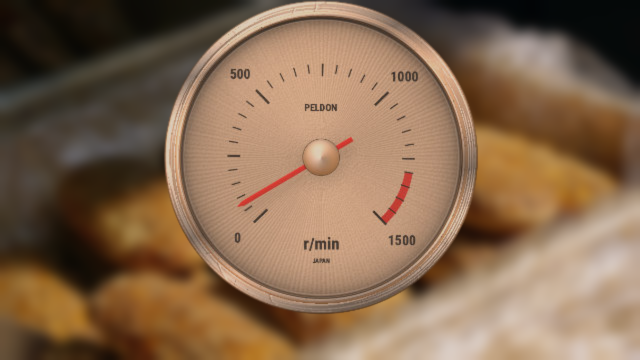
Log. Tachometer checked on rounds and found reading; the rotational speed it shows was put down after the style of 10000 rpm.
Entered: 75 rpm
